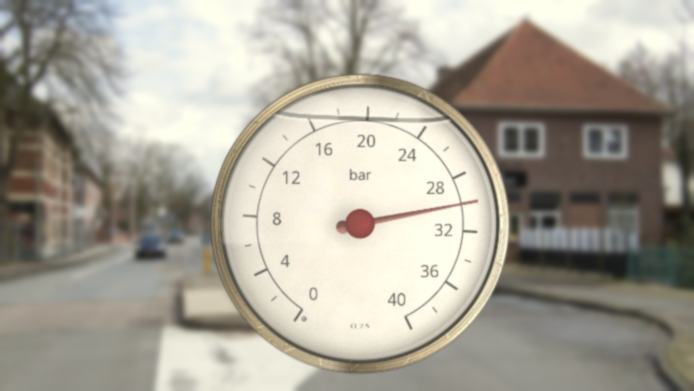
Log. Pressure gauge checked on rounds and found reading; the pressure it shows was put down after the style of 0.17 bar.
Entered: 30 bar
